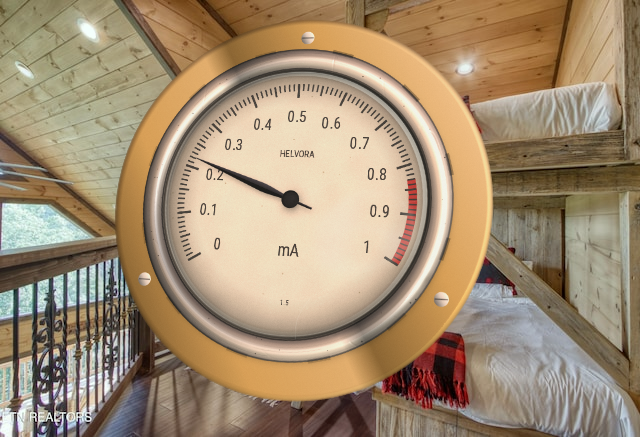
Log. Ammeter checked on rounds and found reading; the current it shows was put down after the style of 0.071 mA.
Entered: 0.22 mA
